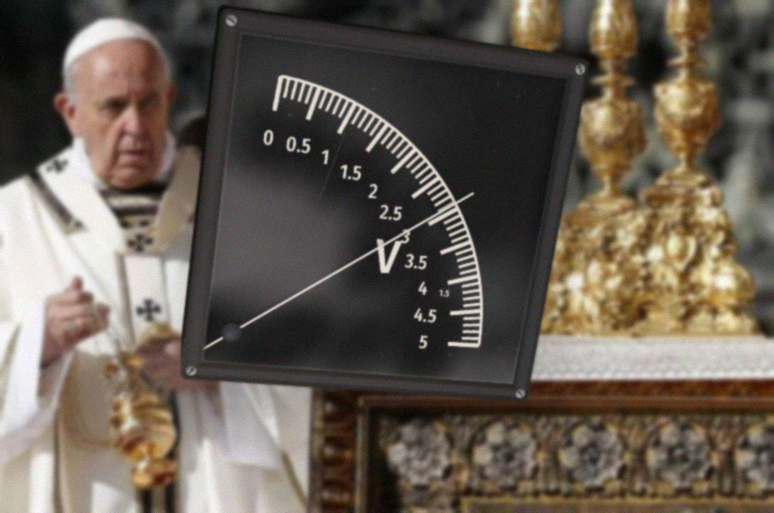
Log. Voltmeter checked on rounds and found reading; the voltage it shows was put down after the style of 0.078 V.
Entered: 2.9 V
